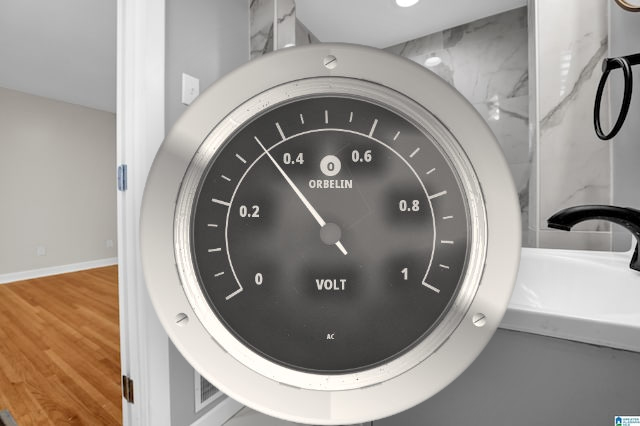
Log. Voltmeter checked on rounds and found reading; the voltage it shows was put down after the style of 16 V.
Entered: 0.35 V
